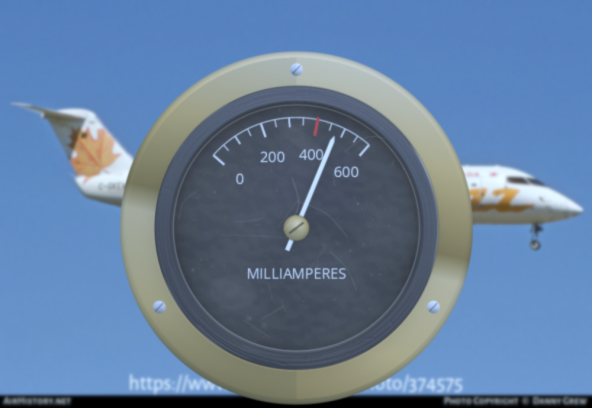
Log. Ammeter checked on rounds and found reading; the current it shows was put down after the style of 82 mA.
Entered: 475 mA
